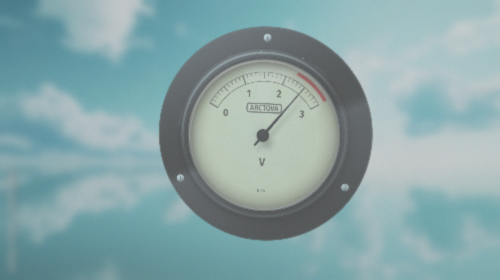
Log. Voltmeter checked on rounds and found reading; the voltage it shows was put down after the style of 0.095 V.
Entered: 2.5 V
